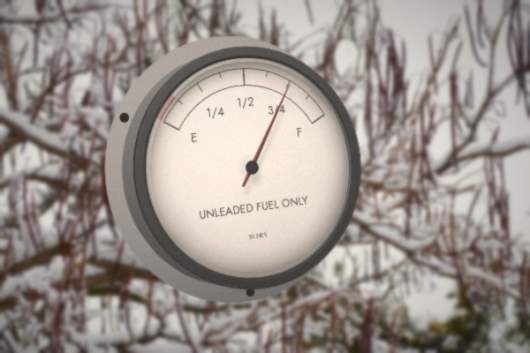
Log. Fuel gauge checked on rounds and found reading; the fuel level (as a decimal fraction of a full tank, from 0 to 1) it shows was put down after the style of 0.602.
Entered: 0.75
